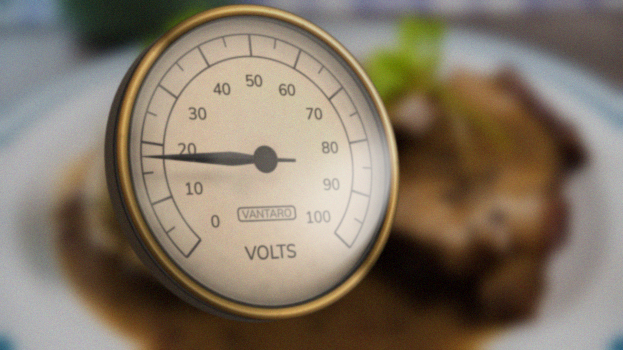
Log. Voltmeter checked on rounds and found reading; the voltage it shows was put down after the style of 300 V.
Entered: 17.5 V
